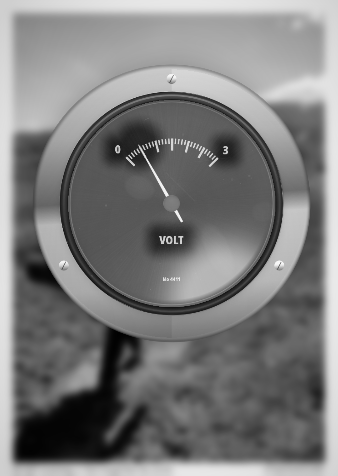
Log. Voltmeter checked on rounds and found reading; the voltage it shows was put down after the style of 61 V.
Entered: 0.5 V
